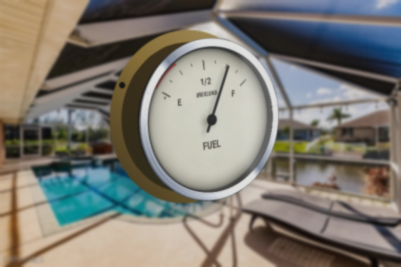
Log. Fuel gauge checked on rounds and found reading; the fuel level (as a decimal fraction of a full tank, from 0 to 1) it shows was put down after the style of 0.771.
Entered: 0.75
